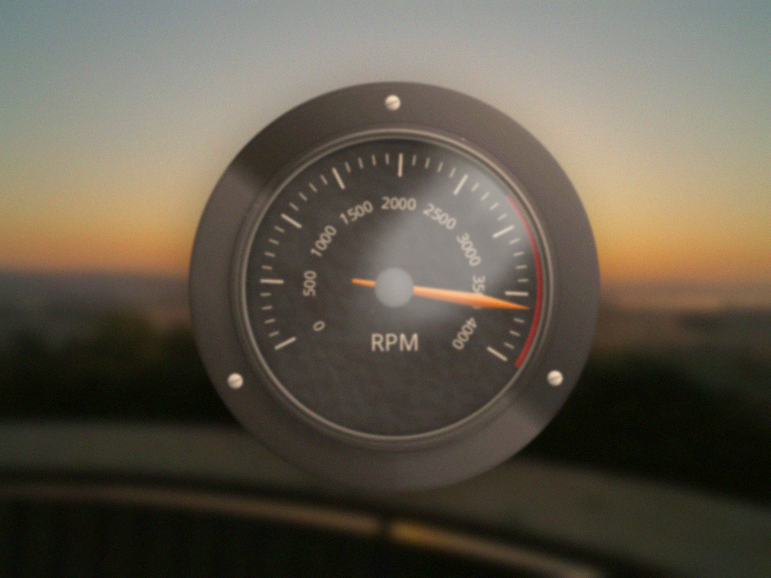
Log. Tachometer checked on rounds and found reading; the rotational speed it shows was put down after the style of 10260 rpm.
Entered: 3600 rpm
